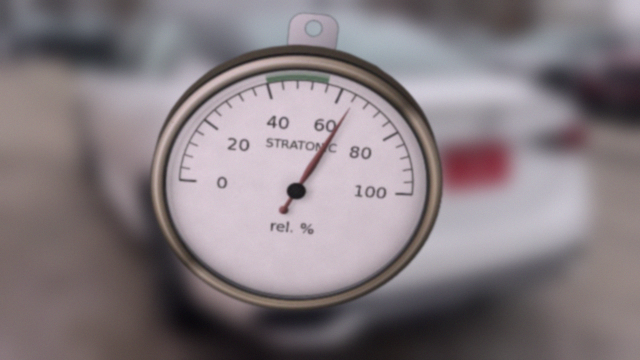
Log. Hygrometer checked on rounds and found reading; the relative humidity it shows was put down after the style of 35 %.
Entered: 64 %
